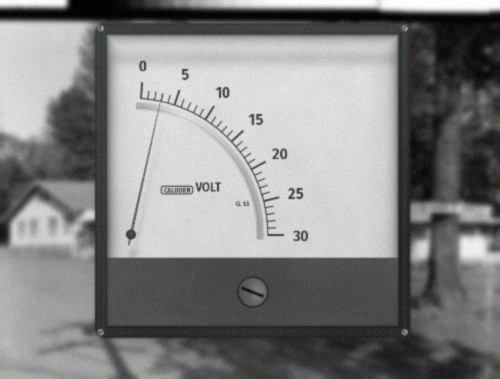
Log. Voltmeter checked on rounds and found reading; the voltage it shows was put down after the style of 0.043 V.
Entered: 3 V
